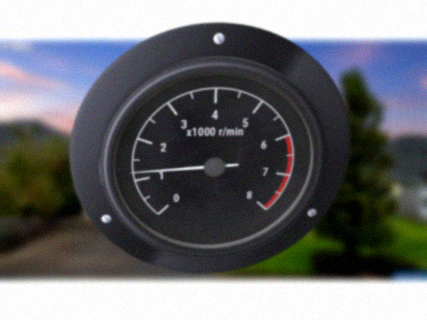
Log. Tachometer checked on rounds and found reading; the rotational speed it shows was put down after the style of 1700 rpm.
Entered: 1250 rpm
